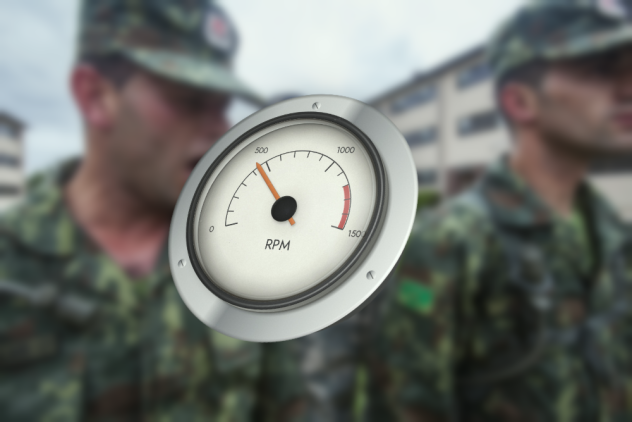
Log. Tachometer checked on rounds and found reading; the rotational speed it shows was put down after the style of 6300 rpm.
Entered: 450 rpm
